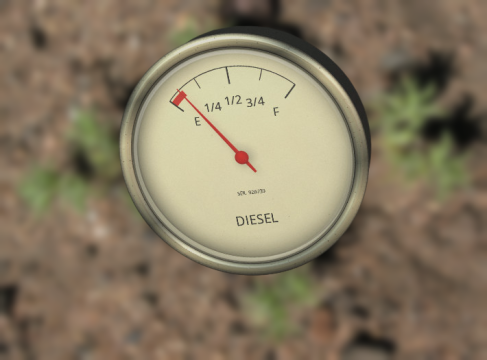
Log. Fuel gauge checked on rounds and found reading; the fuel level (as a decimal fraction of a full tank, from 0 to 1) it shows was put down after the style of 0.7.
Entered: 0.125
